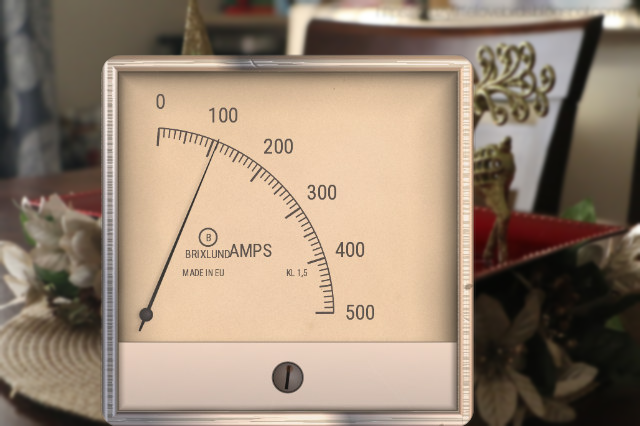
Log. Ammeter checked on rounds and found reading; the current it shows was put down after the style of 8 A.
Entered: 110 A
